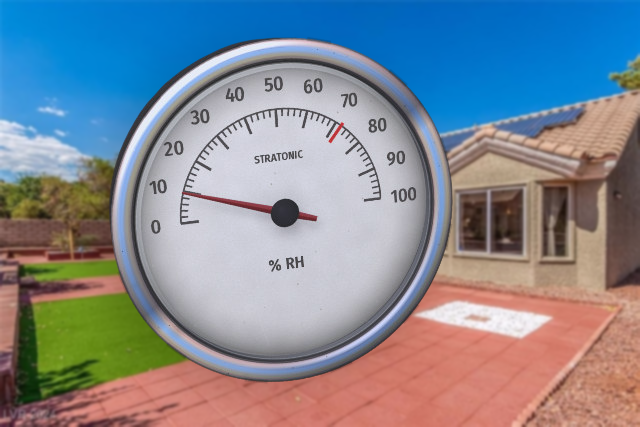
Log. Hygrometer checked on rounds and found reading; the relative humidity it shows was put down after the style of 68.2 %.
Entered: 10 %
